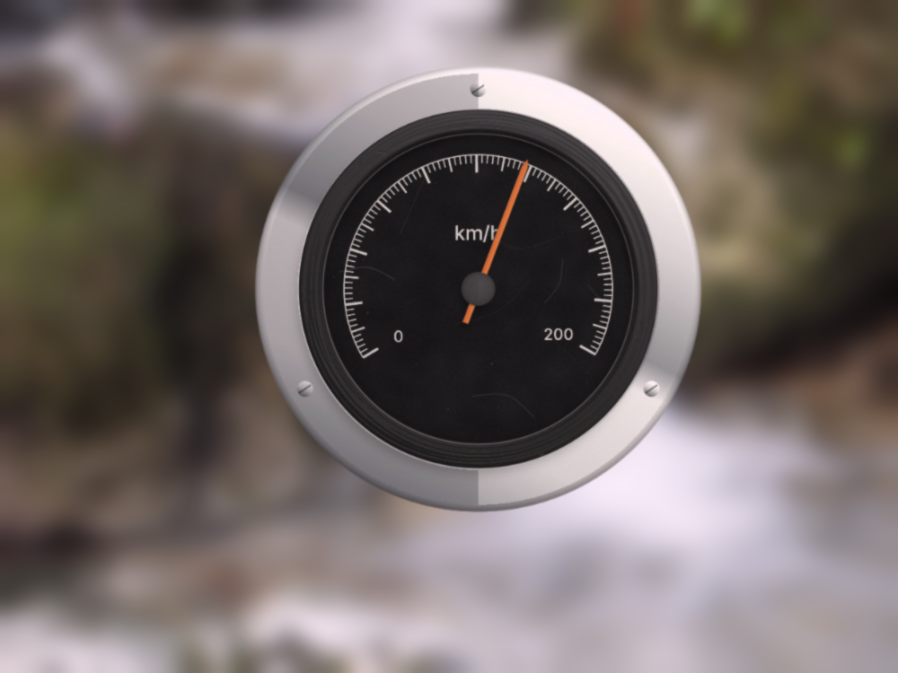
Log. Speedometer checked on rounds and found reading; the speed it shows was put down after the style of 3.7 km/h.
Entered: 118 km/h
